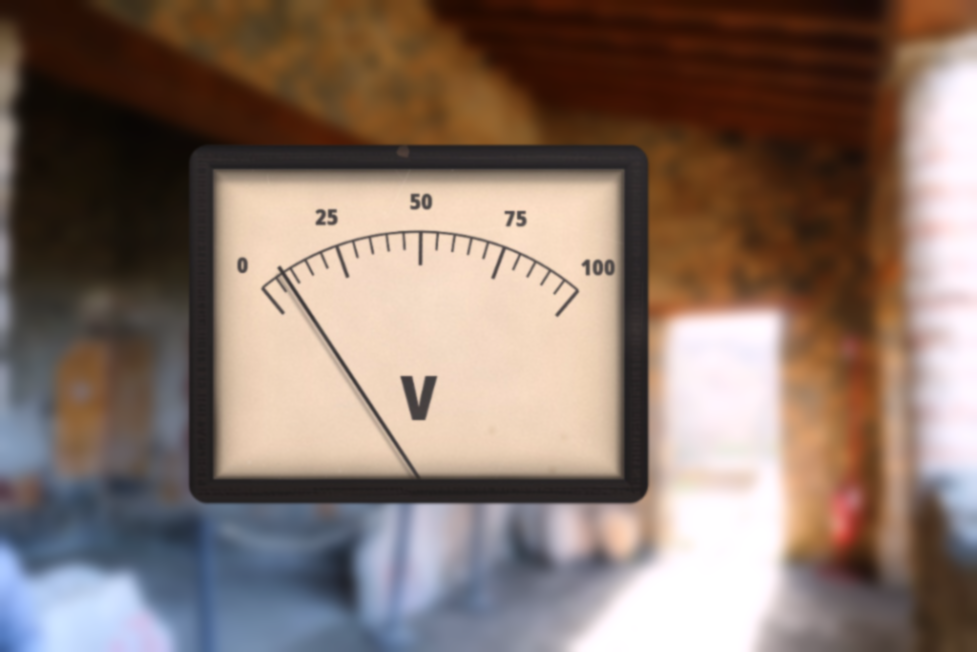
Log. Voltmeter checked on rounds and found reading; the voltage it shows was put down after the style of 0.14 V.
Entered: 7.5 V
